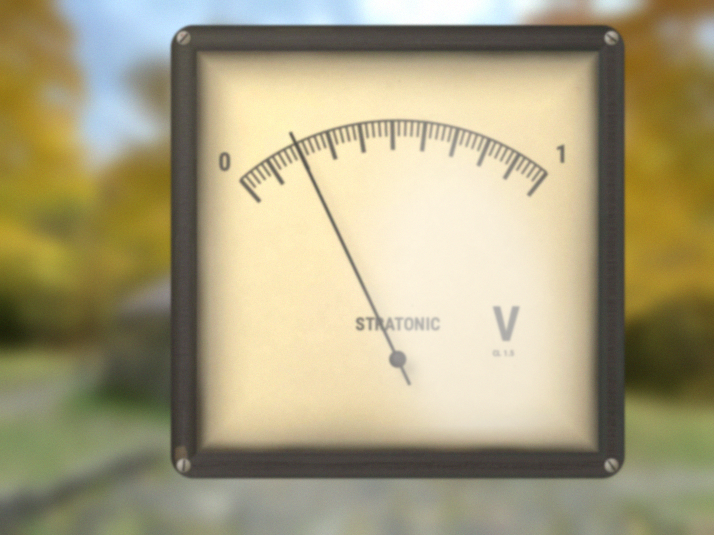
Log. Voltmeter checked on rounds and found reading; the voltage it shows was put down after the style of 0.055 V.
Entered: 0.2 V
